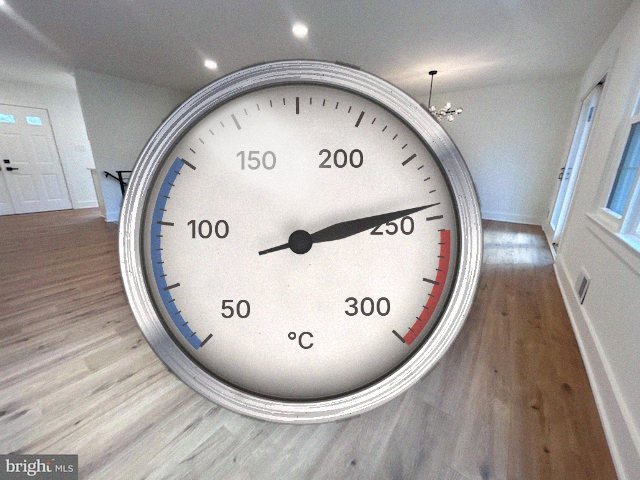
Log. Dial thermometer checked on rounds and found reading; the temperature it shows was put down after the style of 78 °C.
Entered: 245 °C
